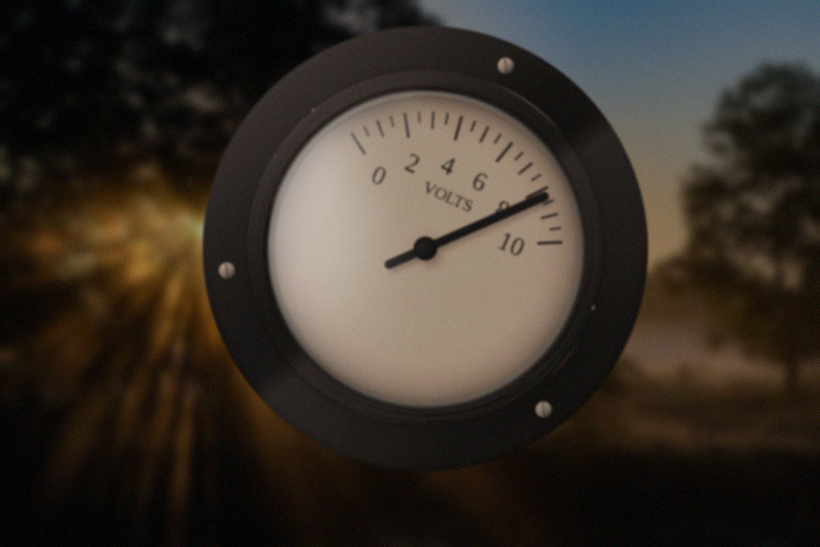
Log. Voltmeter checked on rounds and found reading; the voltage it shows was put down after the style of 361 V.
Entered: 8.25 V
